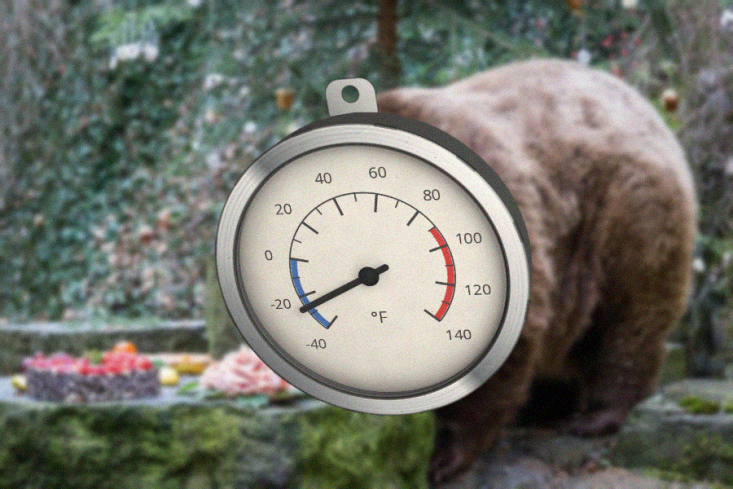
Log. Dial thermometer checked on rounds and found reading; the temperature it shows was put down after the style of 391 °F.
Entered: -25 °F
